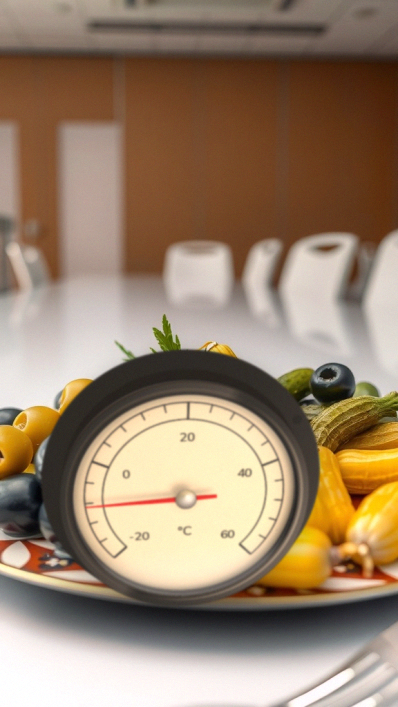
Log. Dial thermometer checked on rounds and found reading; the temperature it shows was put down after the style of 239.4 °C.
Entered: -8 °C
